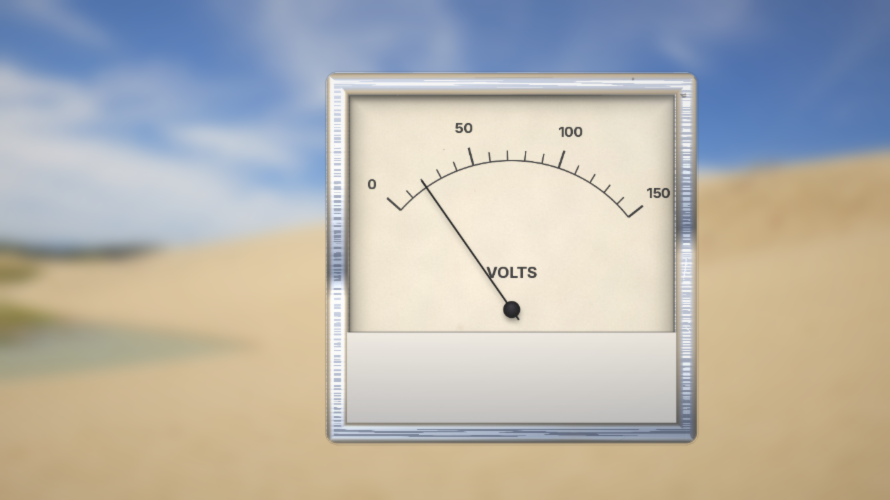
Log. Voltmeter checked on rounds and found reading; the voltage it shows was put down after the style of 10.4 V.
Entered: 20 V
